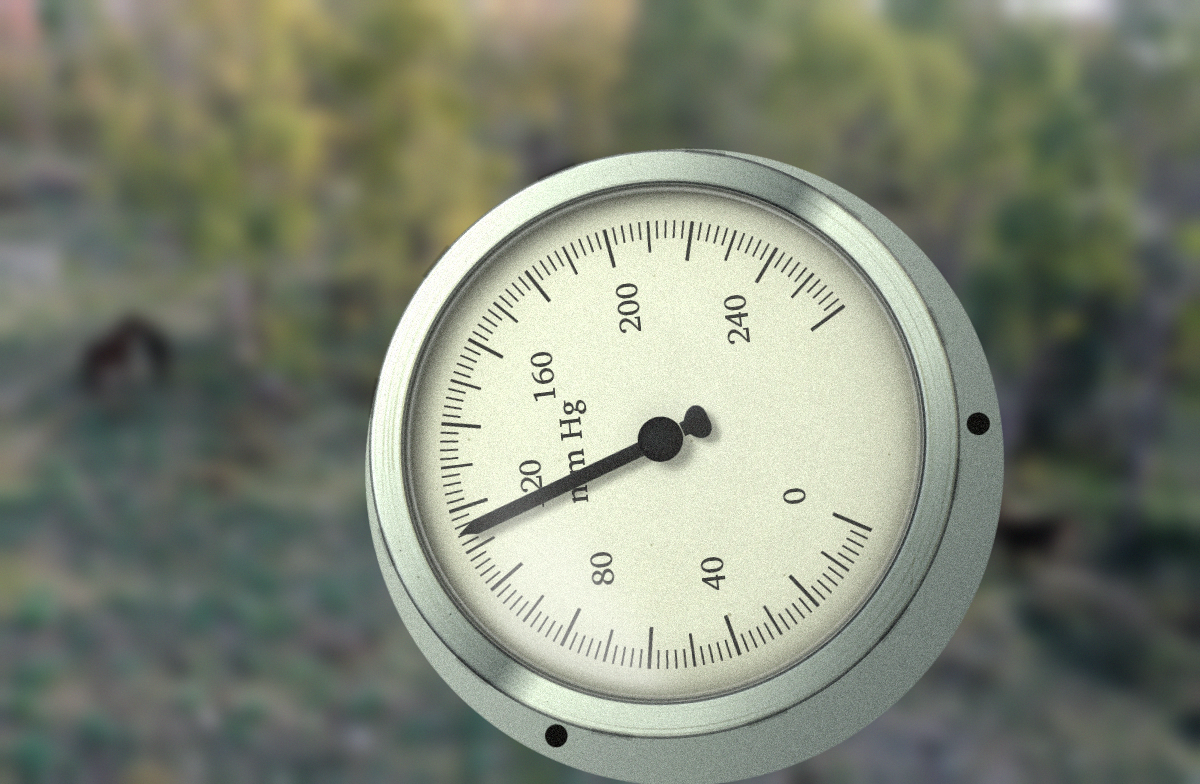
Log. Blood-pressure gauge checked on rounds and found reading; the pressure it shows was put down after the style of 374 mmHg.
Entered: 114 mmHg
